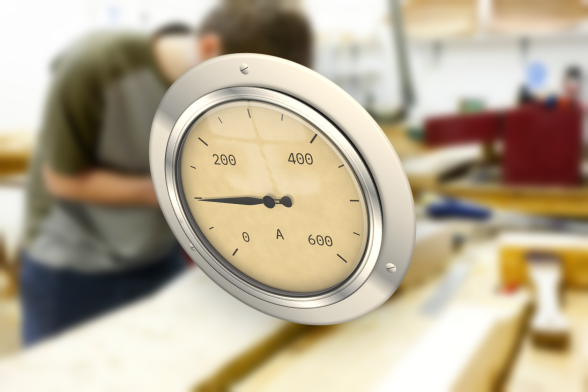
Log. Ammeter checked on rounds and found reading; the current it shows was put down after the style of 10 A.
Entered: 100 A
